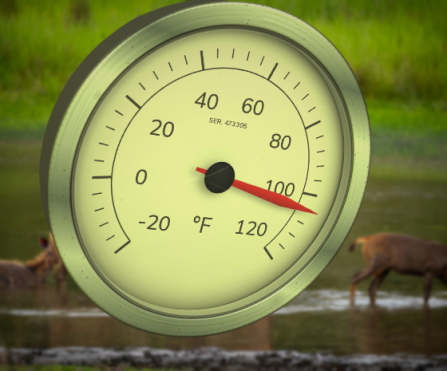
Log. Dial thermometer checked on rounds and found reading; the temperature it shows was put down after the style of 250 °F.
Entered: 104 °F
